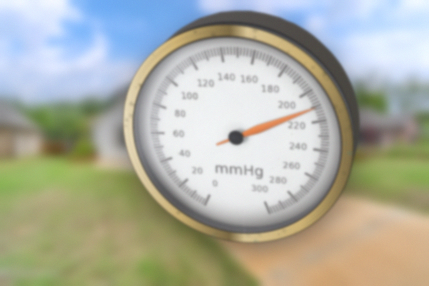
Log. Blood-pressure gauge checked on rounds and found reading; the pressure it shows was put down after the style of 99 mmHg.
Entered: 210 mmHg
